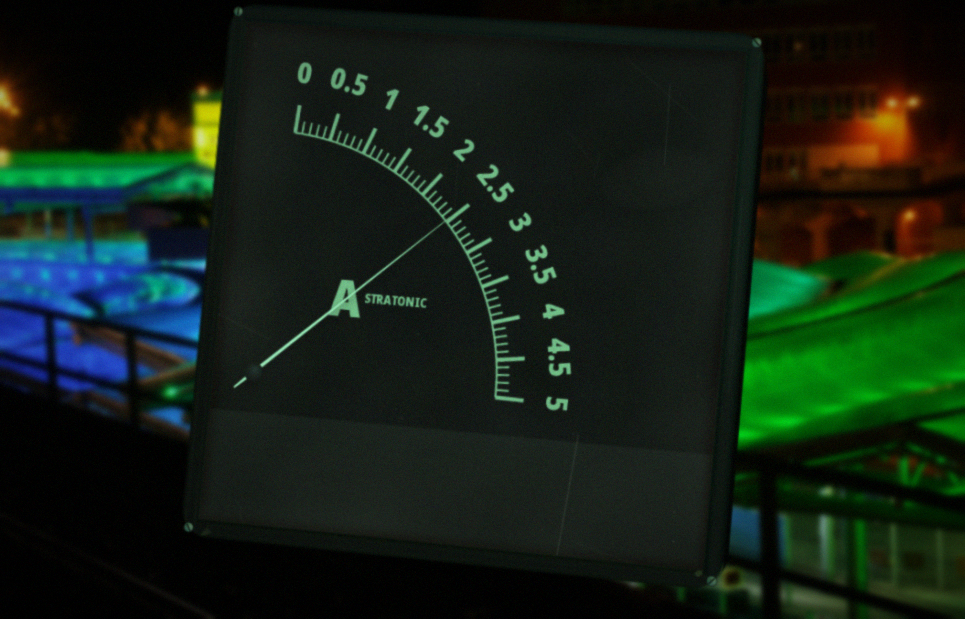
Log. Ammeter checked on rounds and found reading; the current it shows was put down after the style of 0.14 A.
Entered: 2.5 A
